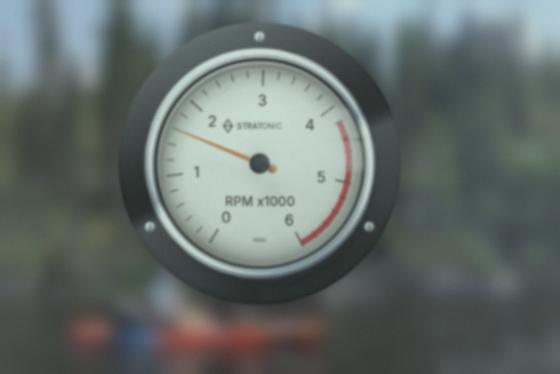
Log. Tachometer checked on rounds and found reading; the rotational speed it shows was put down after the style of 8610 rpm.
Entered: 1600 rpm
